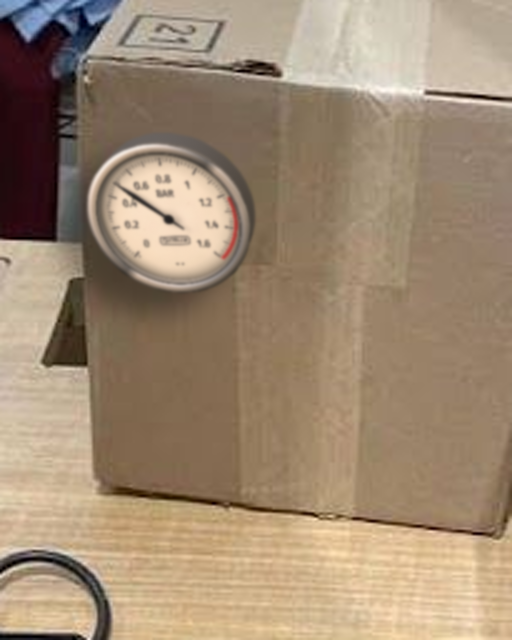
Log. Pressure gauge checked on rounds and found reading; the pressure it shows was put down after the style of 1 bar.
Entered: 0.5 bar
